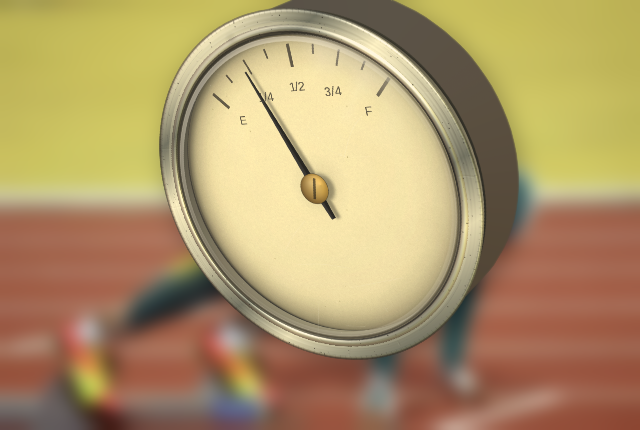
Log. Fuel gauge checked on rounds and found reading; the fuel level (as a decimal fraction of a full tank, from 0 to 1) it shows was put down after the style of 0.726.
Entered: 0.25
